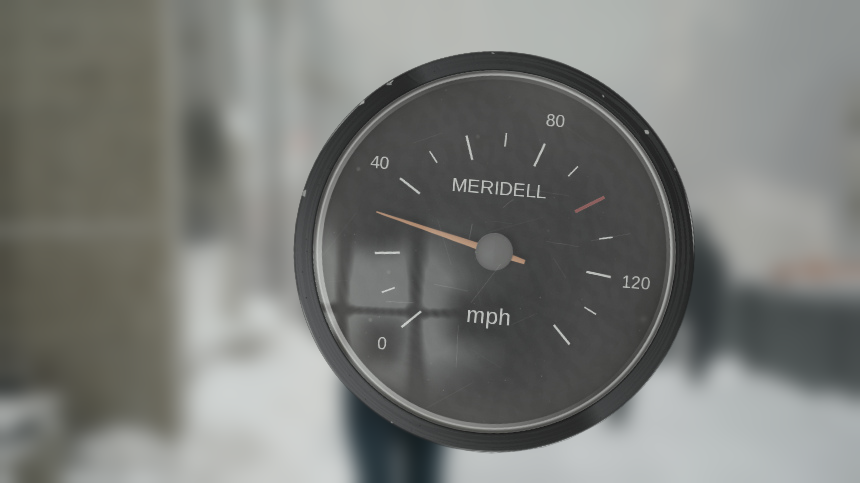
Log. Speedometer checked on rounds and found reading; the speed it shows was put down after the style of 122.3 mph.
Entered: 30 mph
